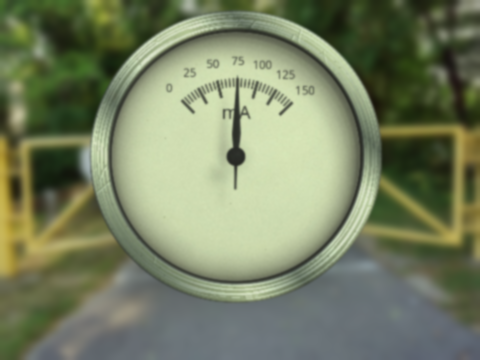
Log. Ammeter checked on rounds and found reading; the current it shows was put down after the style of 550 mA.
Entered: 75 mA
